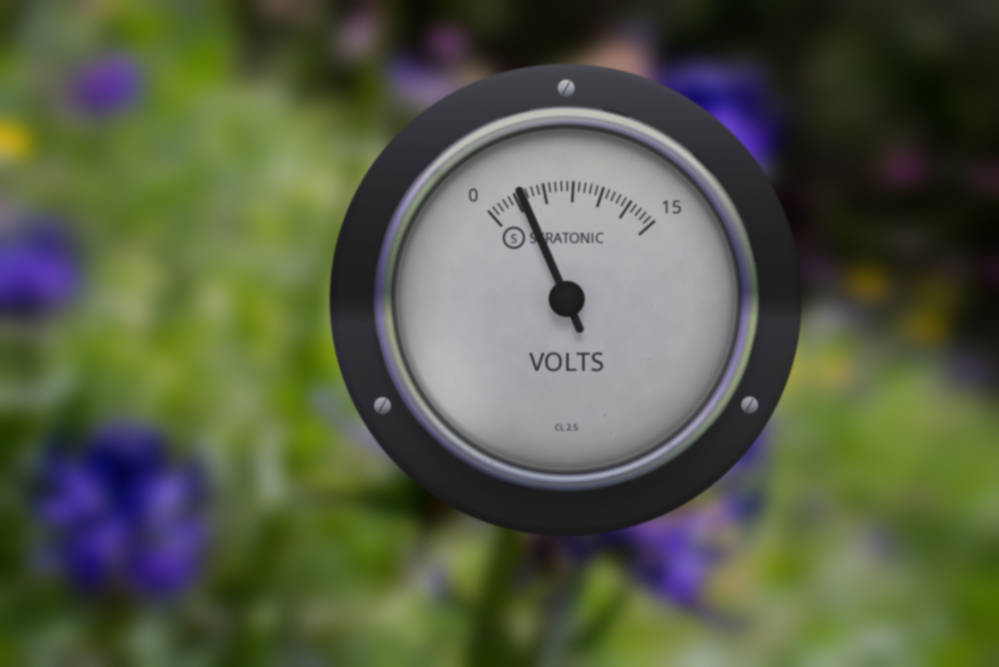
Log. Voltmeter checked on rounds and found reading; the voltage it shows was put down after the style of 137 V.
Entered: 3 V
